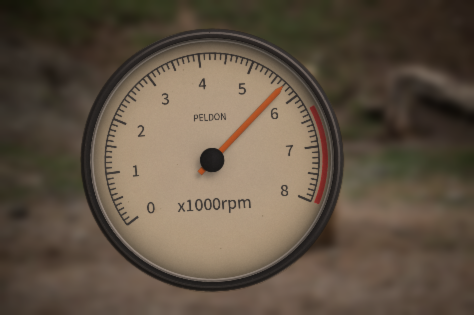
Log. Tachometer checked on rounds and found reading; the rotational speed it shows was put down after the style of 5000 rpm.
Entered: 5700 rpm
